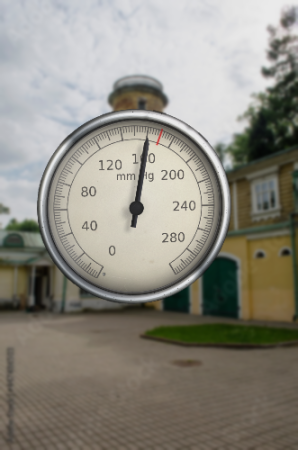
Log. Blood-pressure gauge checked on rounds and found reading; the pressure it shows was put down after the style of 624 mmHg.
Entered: 160 mmHg
